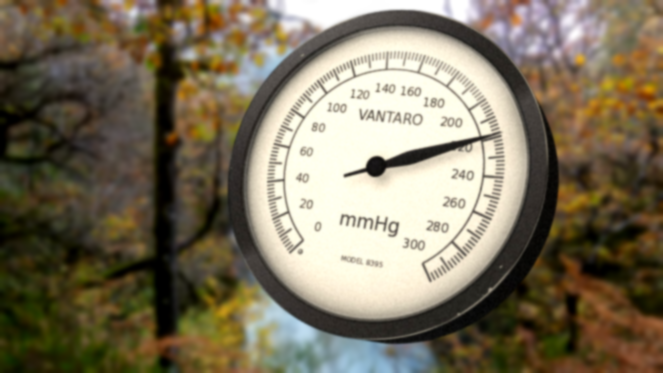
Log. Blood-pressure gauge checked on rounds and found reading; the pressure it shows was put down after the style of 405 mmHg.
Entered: 220 mmHg
